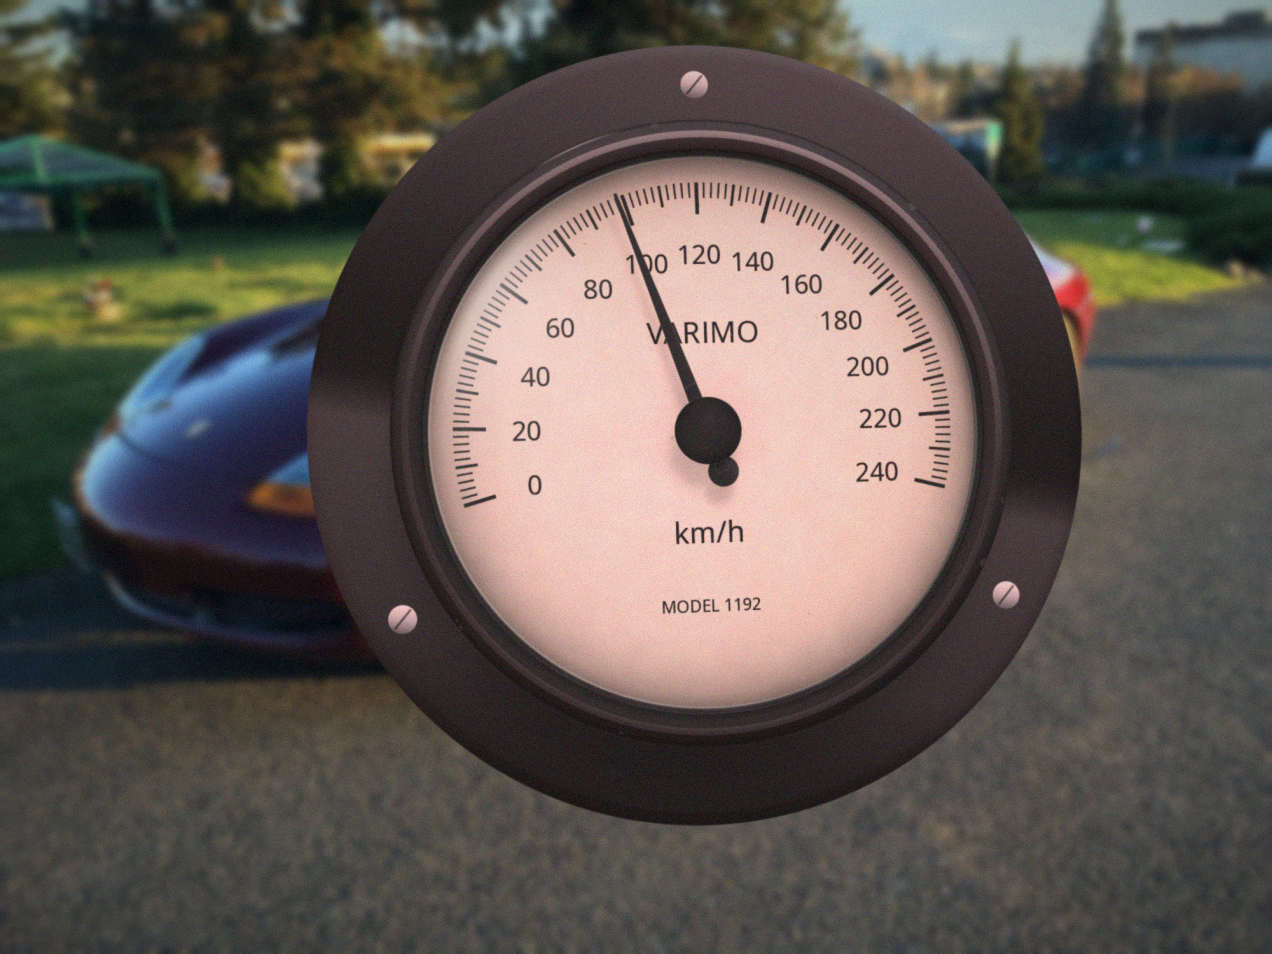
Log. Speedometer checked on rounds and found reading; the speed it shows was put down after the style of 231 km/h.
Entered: 98 km/h
